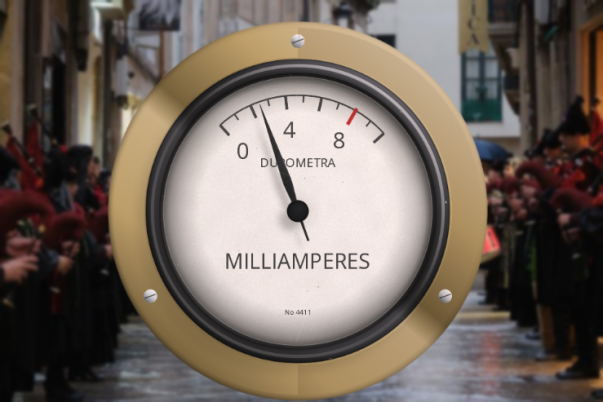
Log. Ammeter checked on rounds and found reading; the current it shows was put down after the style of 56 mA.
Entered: 2.5 mA
